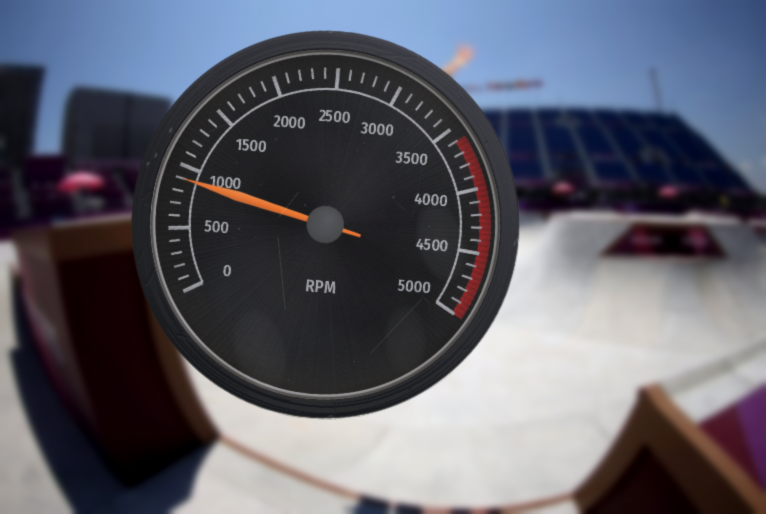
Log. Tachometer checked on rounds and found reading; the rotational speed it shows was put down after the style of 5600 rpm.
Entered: 900 rpm
